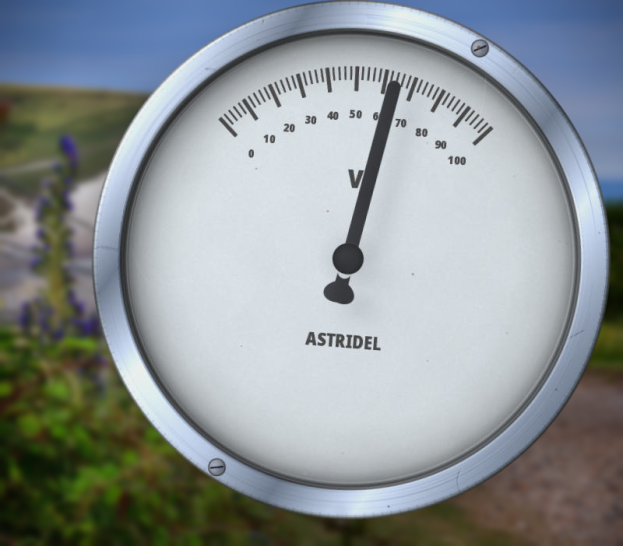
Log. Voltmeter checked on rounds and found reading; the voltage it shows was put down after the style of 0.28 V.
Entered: 64 V
